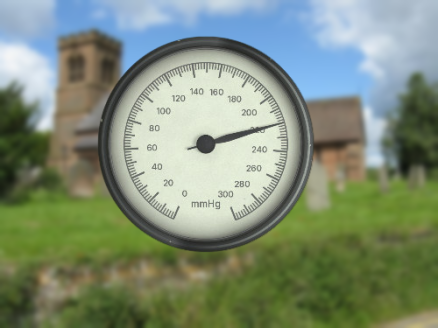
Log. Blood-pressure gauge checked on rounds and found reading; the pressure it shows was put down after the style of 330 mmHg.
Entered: 220 mmHg
